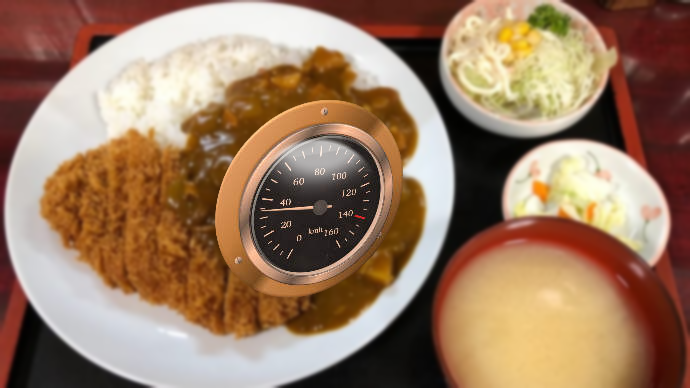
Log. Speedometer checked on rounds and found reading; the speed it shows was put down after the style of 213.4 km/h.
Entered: 35 km/h
